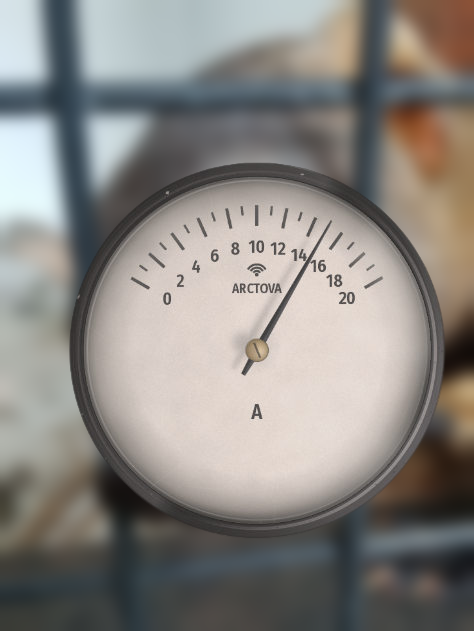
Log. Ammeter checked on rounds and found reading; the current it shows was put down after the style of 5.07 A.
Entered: 15 A
